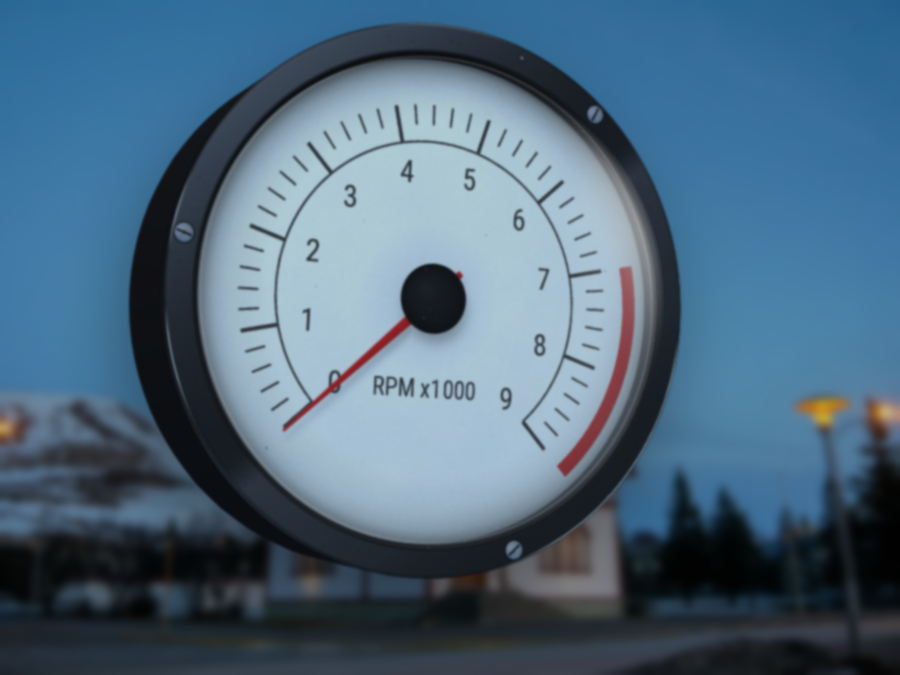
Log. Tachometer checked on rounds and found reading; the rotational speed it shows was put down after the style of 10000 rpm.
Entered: 0 rpm
